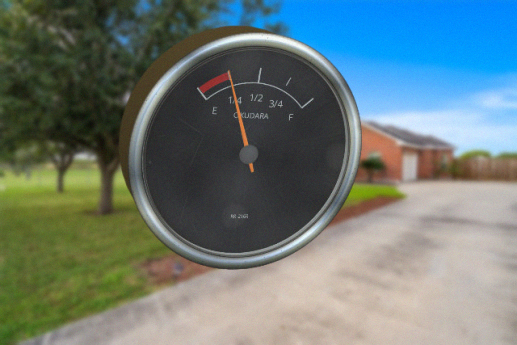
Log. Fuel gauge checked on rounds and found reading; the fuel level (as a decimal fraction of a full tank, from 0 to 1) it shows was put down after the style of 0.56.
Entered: 0.25
